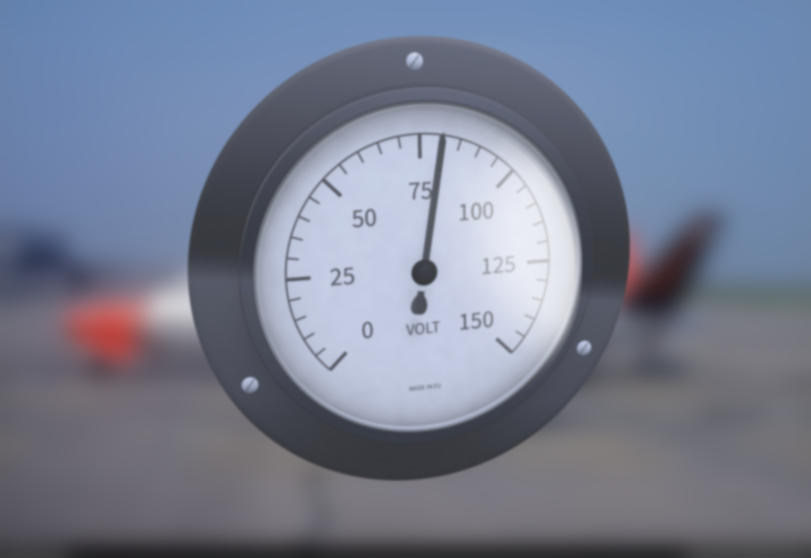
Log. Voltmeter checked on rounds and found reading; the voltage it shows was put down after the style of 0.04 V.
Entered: 80 V
